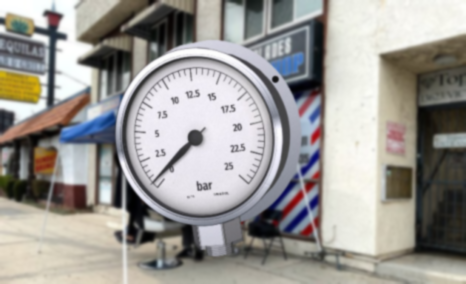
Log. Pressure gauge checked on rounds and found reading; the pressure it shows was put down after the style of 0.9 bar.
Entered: 0.5 bar
